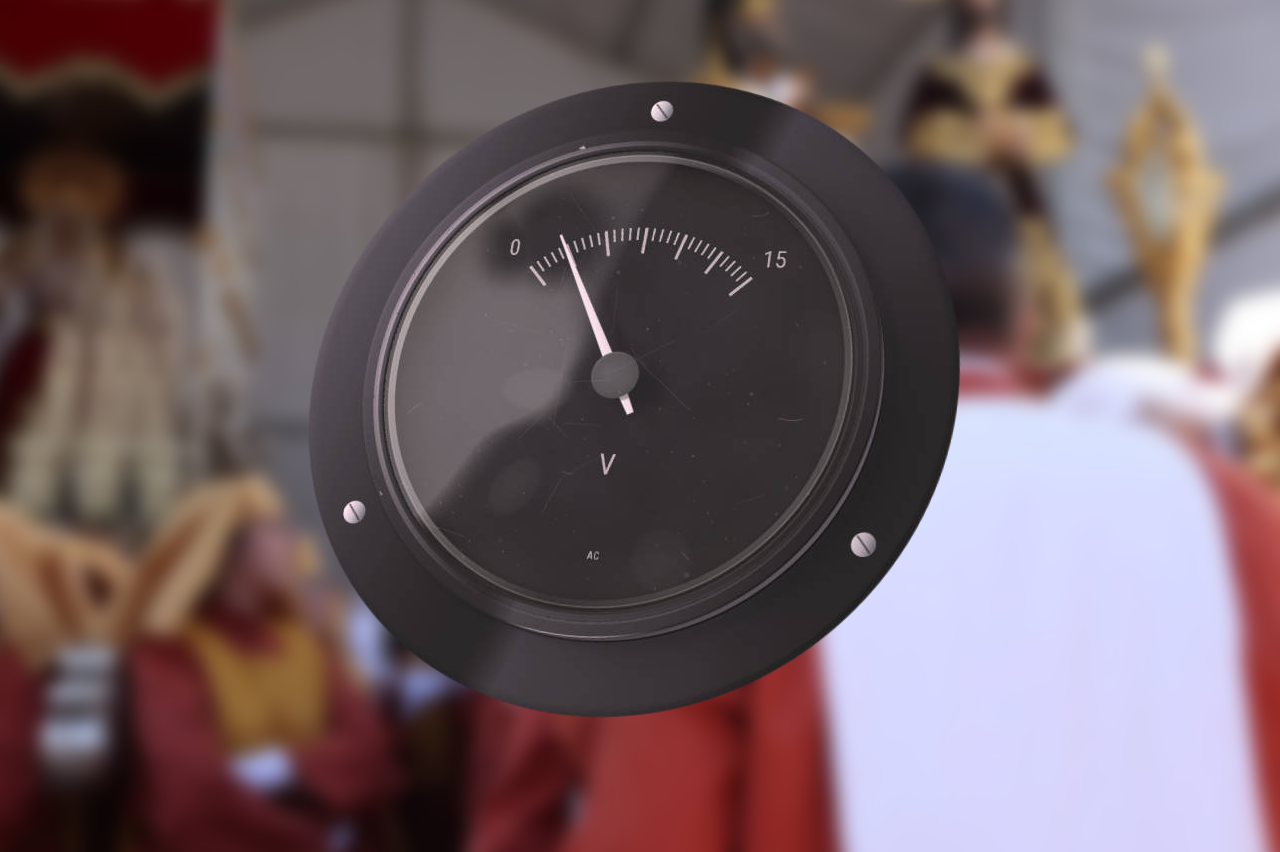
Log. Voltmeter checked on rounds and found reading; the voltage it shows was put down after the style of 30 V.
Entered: 2.5 V
